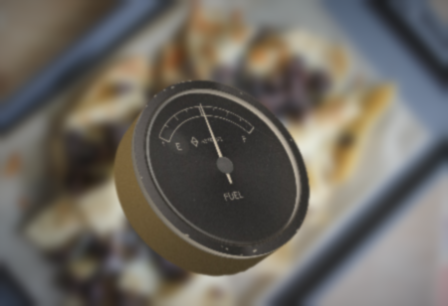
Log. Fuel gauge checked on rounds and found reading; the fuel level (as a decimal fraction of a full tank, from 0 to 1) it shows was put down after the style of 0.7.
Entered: 0.5
